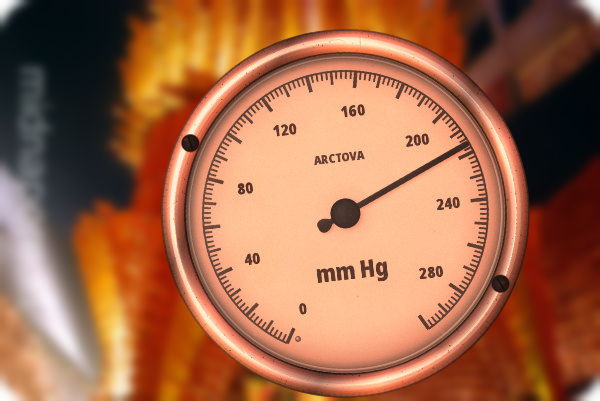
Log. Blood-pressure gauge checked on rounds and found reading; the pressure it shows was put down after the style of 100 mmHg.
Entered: 216 mmHg
